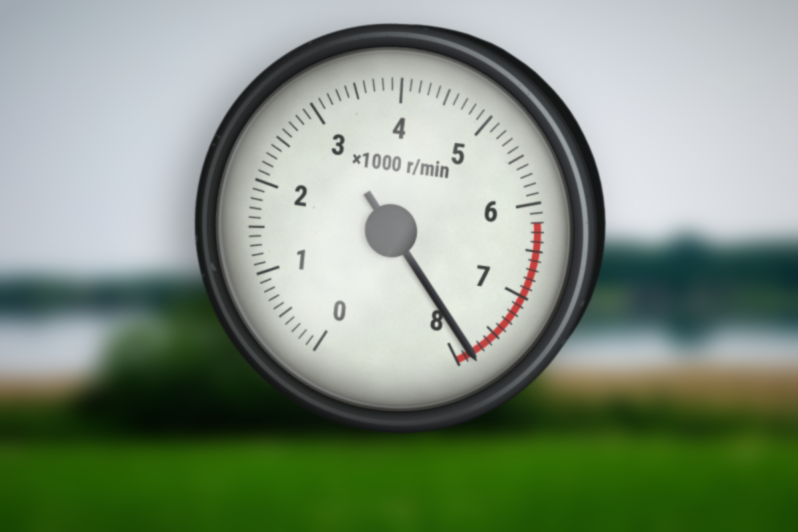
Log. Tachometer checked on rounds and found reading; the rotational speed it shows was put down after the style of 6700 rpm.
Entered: 7800 rpm
